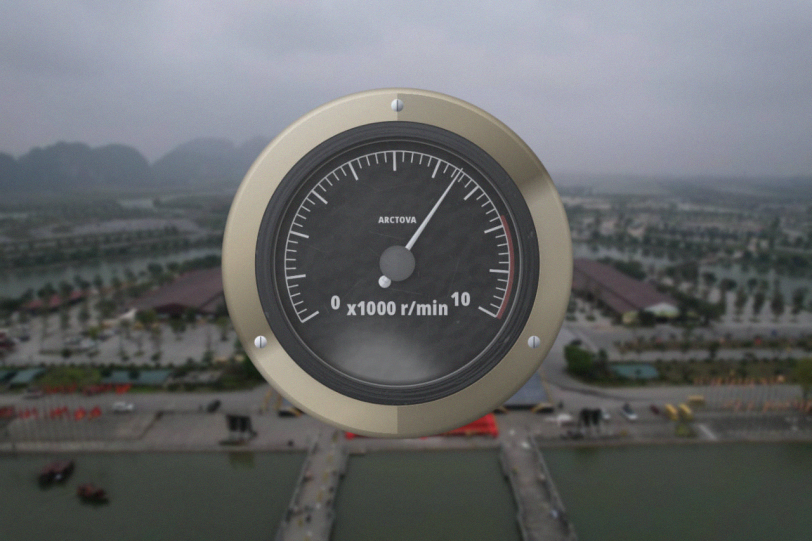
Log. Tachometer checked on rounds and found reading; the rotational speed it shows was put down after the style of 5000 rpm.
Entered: 6500 rpm
